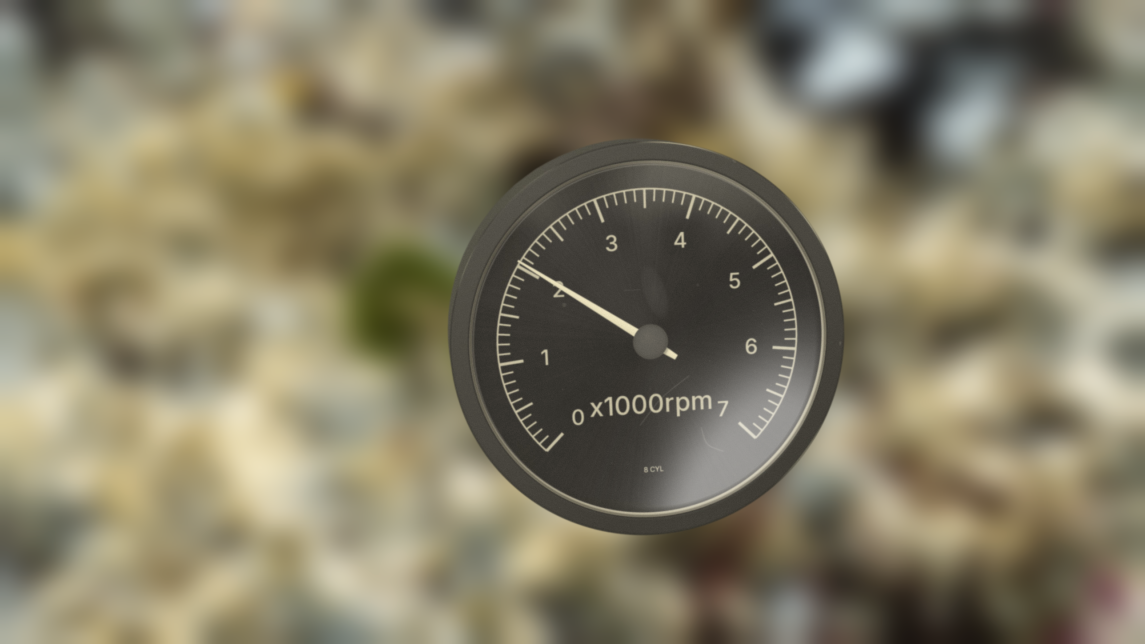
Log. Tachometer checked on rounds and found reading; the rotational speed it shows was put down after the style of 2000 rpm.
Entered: 2050 rpm
